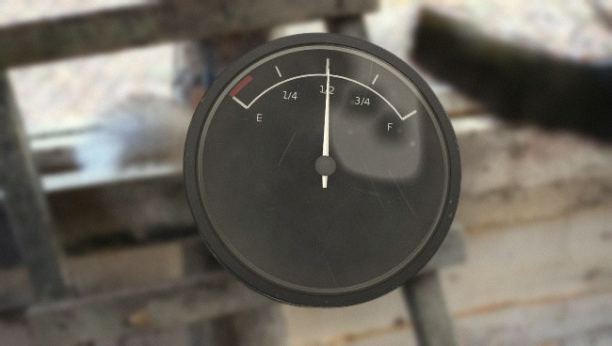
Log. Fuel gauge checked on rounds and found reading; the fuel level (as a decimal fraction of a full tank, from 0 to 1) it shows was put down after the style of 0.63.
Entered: 0.5
